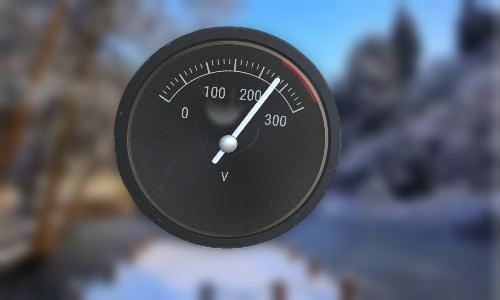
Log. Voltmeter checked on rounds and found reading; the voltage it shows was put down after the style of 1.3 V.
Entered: 230 V
